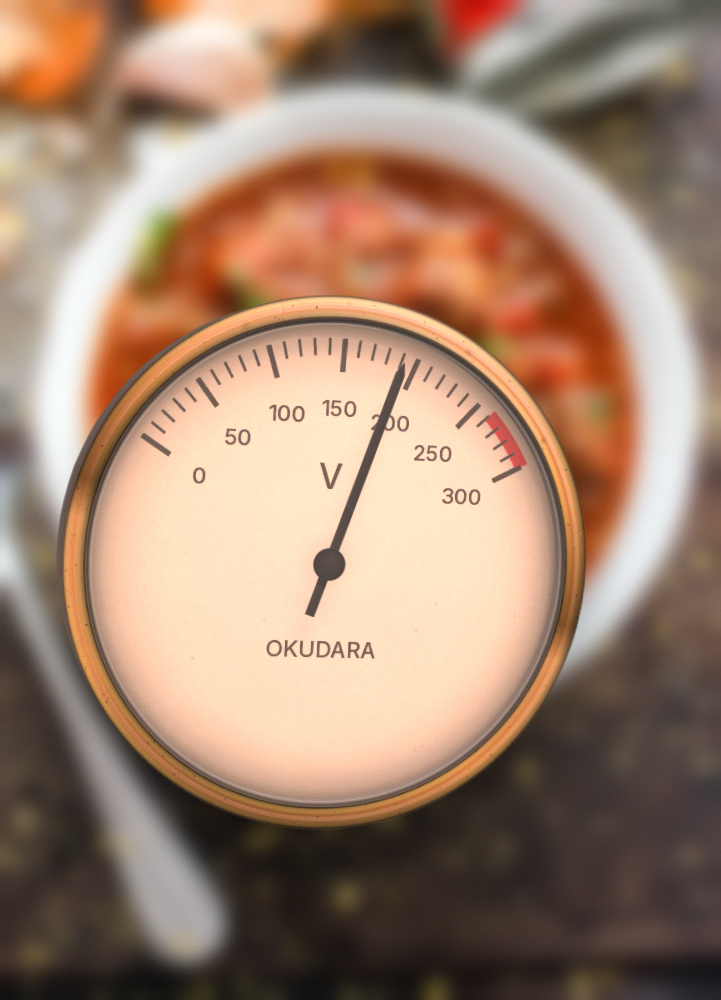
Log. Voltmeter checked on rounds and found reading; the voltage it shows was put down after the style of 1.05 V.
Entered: 190 V
